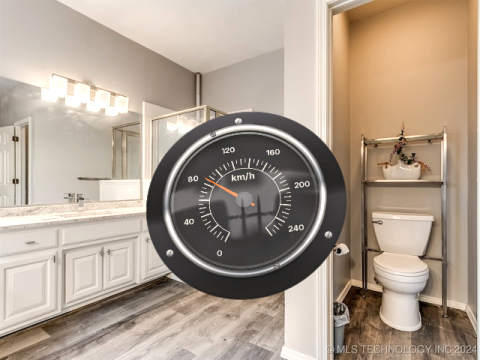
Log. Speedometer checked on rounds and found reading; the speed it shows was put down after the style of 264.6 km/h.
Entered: 85 km/h
